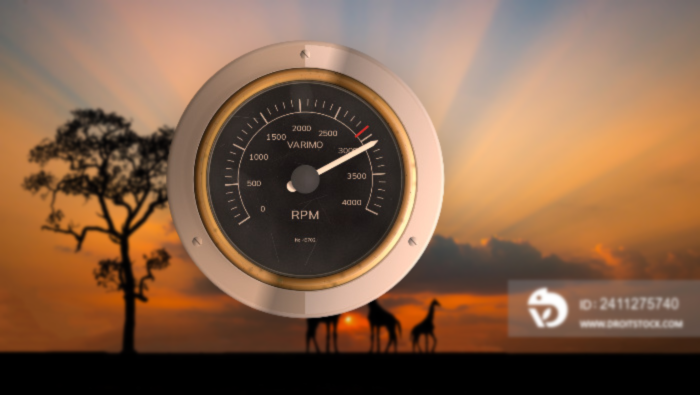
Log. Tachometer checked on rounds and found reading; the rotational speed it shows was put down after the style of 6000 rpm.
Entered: 3100 rpm
